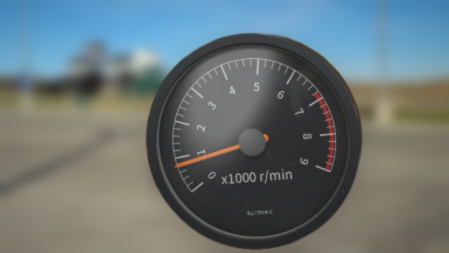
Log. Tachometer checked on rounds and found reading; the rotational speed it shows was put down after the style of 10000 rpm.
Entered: 800 rpm
